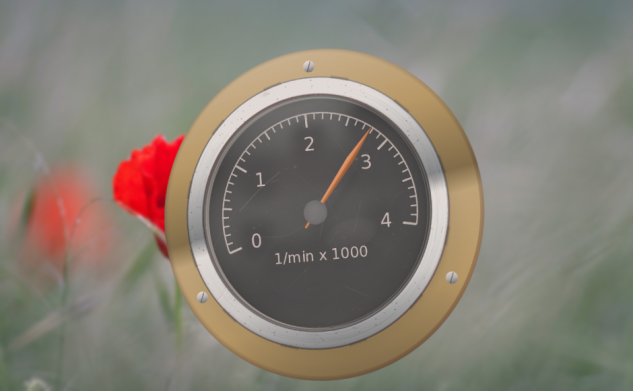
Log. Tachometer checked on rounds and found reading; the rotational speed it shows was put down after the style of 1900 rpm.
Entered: 2800 rpm
